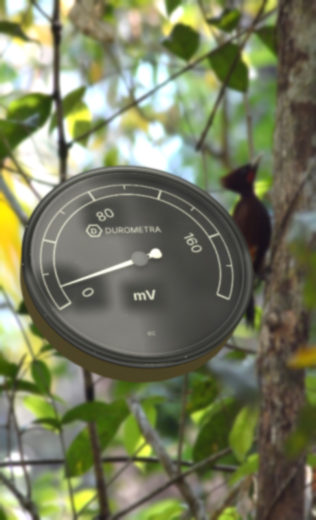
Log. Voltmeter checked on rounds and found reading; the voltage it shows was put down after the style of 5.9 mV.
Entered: 10 mV
